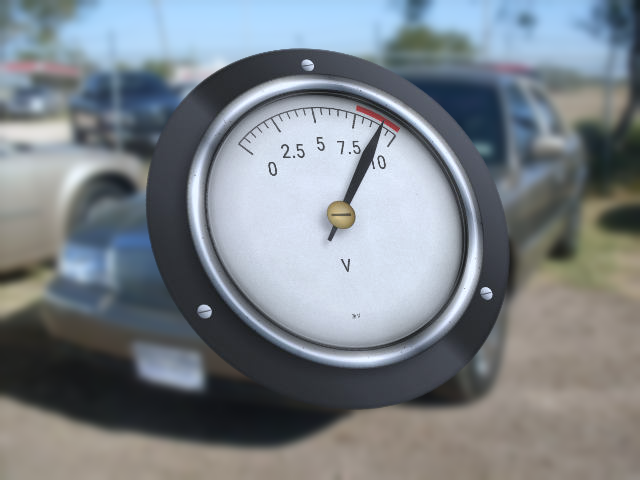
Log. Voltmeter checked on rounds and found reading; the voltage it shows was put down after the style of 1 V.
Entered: 9 V
